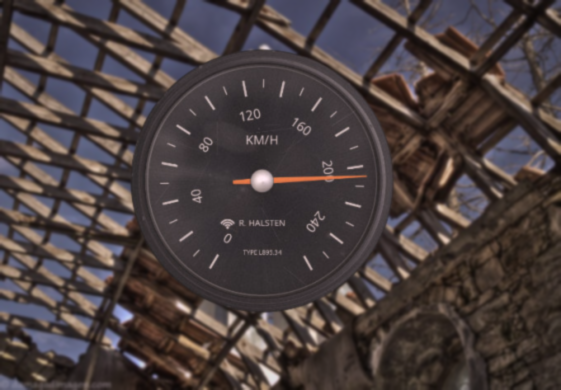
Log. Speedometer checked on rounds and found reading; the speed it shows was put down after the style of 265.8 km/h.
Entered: 205 km/h
